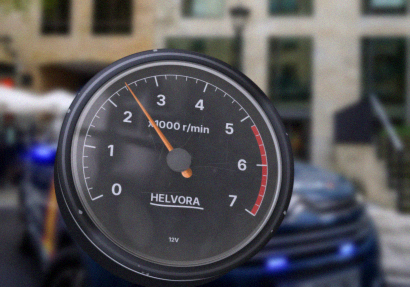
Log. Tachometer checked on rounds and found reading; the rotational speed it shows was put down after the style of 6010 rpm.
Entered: 2400 rpm
